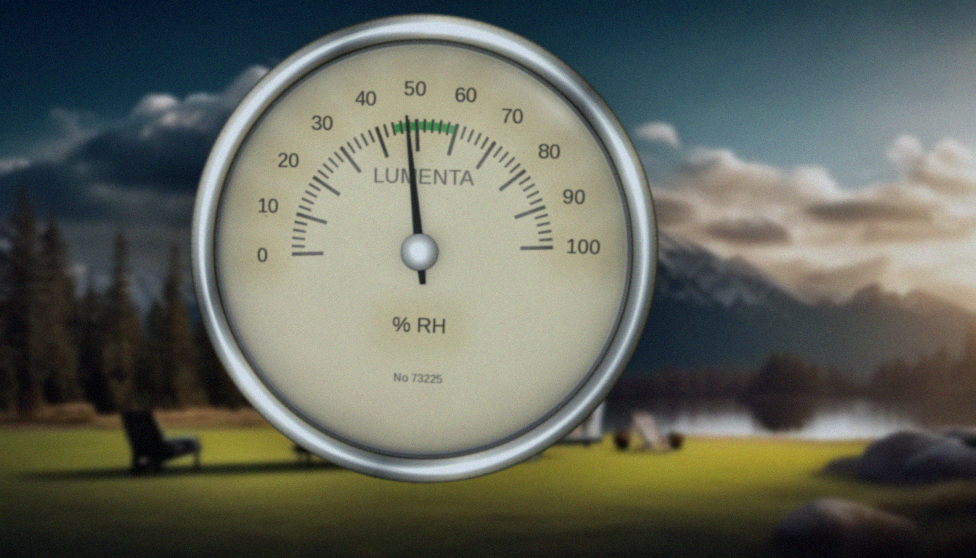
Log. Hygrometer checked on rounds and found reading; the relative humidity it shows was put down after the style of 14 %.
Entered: 48 %
